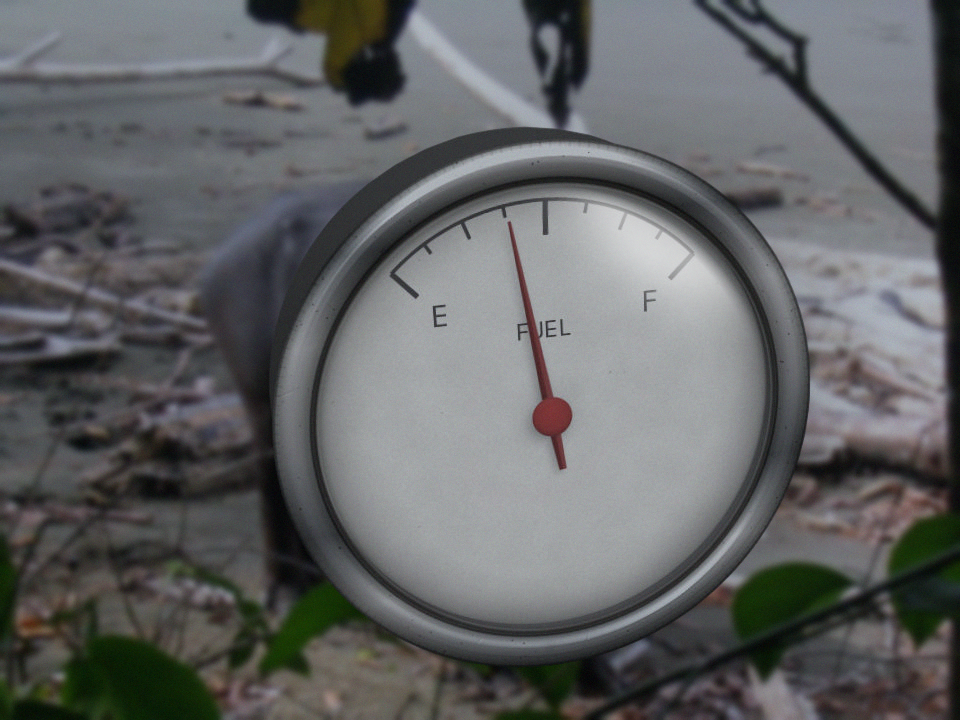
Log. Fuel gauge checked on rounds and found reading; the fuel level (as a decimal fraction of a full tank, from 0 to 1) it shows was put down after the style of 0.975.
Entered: 0.375
